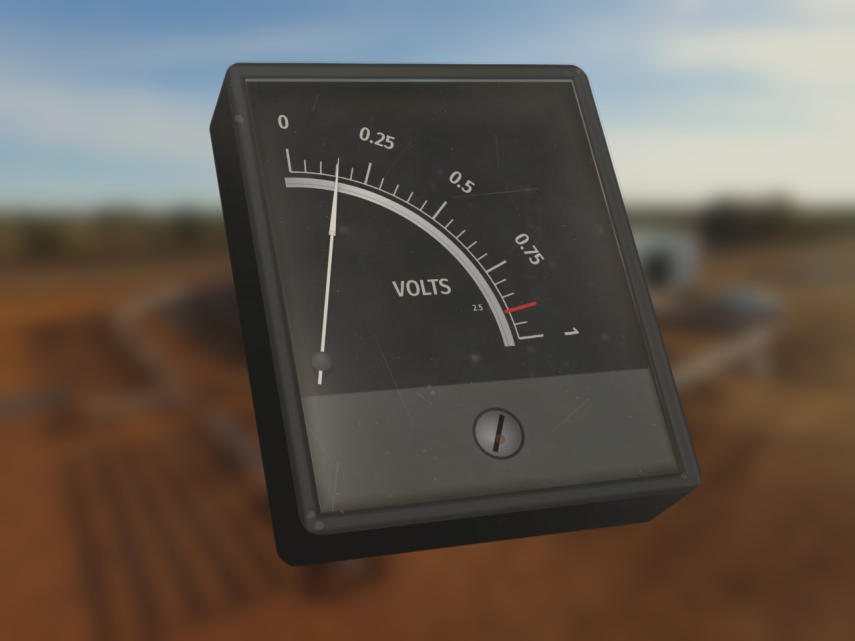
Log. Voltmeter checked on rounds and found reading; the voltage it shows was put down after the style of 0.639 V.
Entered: 0.15 V
